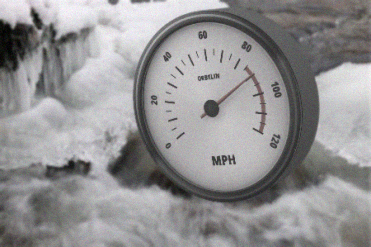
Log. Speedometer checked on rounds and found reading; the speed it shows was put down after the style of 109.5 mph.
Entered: 90 mph
